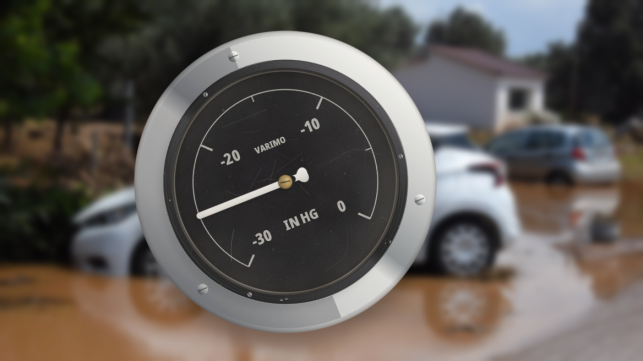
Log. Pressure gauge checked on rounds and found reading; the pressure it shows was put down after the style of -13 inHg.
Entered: -25 inHg
